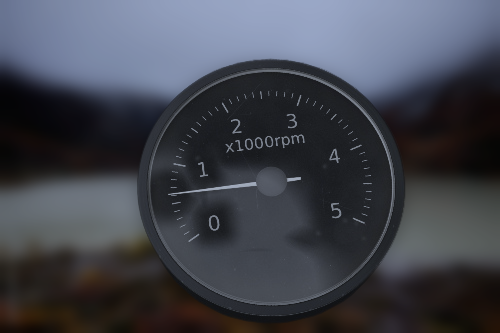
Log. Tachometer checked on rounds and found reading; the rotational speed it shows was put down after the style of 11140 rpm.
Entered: 600 rpm
